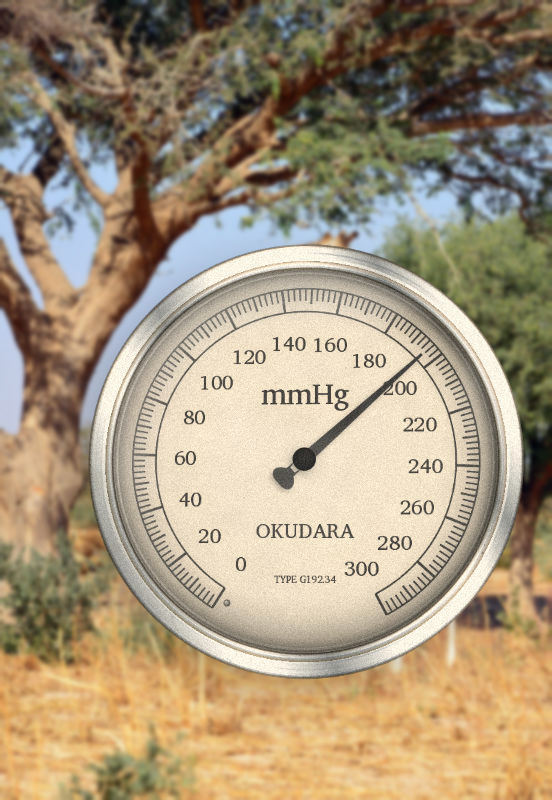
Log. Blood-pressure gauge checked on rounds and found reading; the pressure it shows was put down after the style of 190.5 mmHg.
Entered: 196 mmHg
